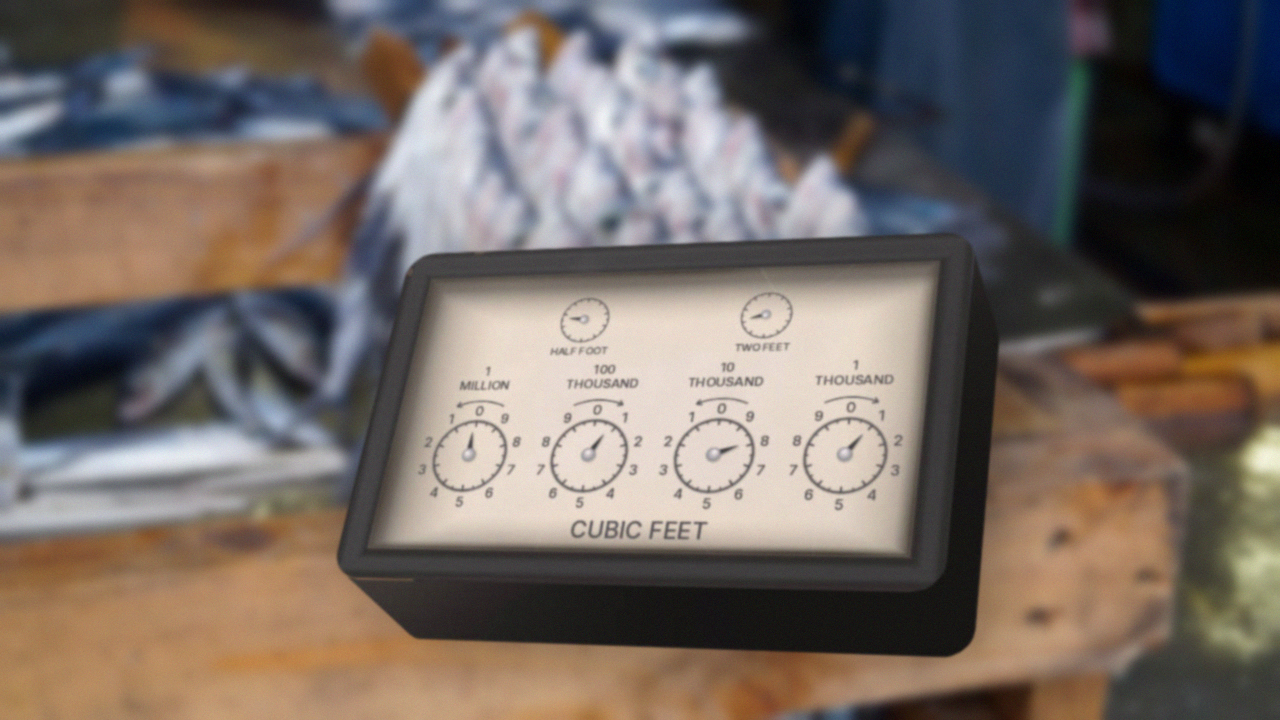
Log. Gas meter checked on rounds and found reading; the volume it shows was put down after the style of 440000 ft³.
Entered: 8100 ft³
